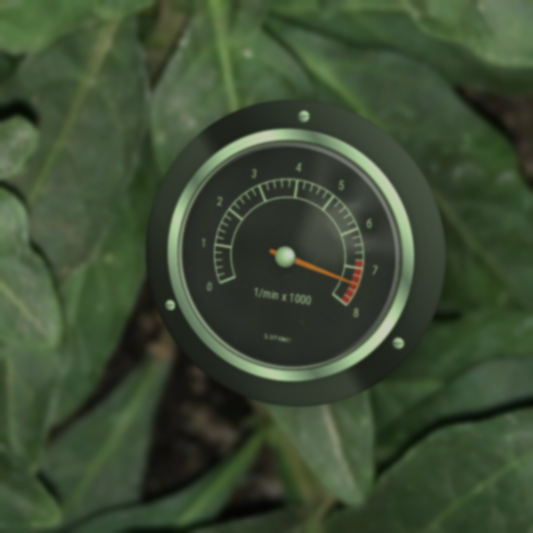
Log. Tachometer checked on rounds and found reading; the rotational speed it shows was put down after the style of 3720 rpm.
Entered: 7400 rpm
